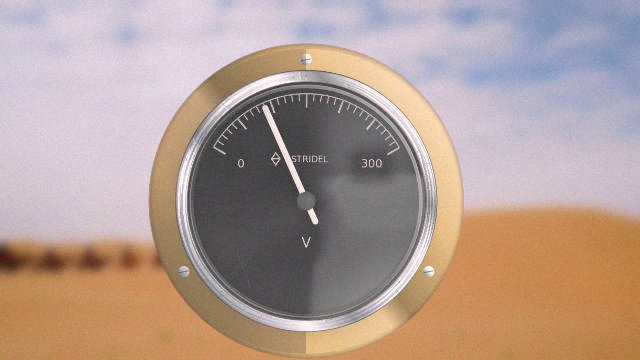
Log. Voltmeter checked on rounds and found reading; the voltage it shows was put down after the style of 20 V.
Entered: 90 V
